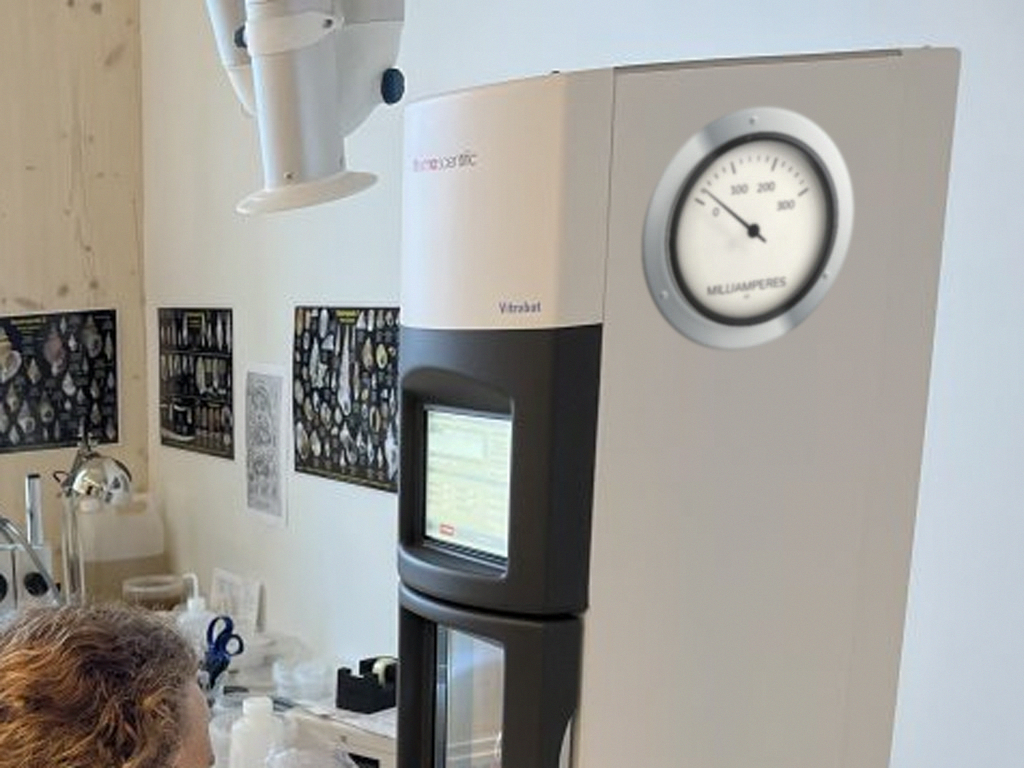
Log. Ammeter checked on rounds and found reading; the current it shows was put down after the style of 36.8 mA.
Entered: 20 mA
